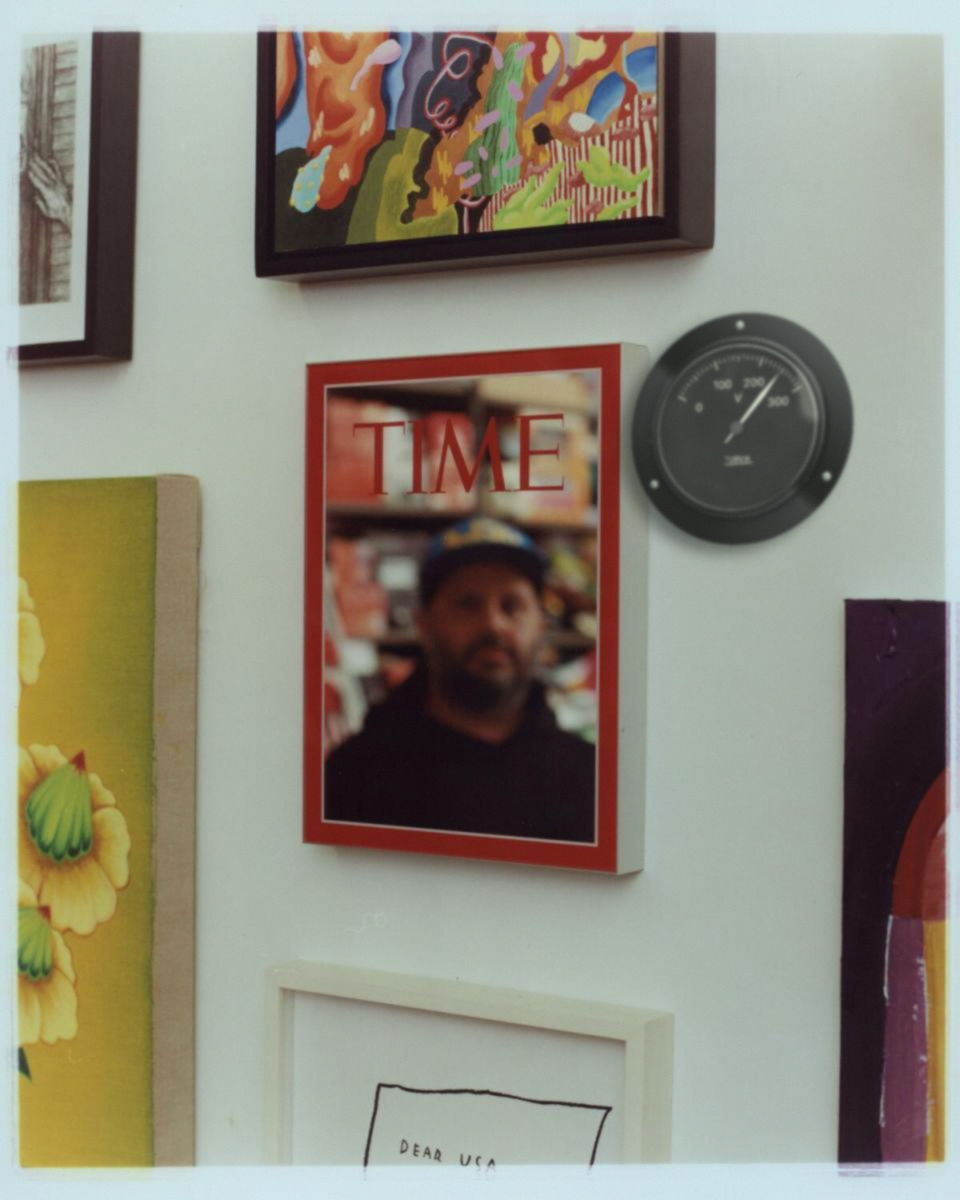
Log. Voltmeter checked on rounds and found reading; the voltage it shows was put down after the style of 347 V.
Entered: 250 V
